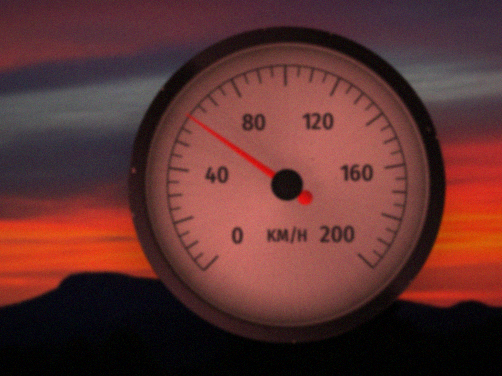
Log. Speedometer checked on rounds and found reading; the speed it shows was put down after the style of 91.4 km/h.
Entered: 60 km/h
